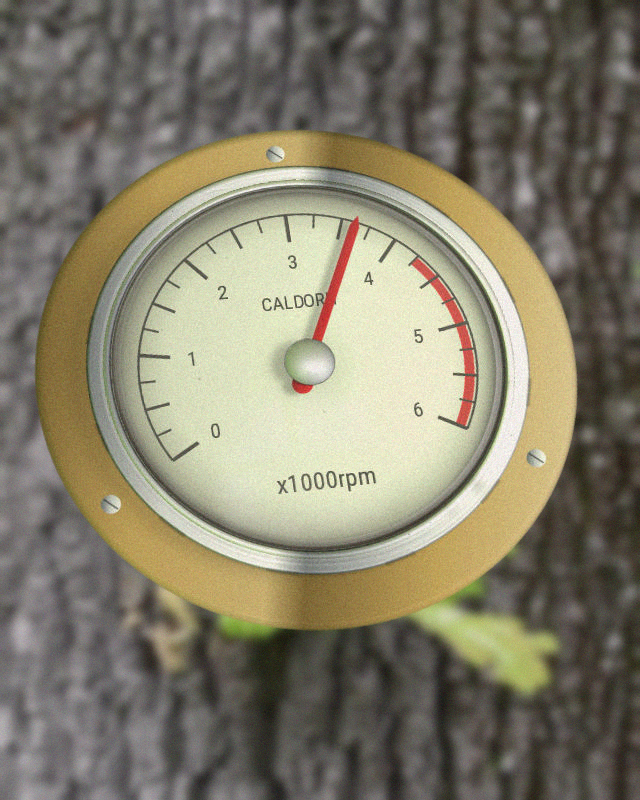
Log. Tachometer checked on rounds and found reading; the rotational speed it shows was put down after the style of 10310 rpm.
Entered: 3625 rpm
